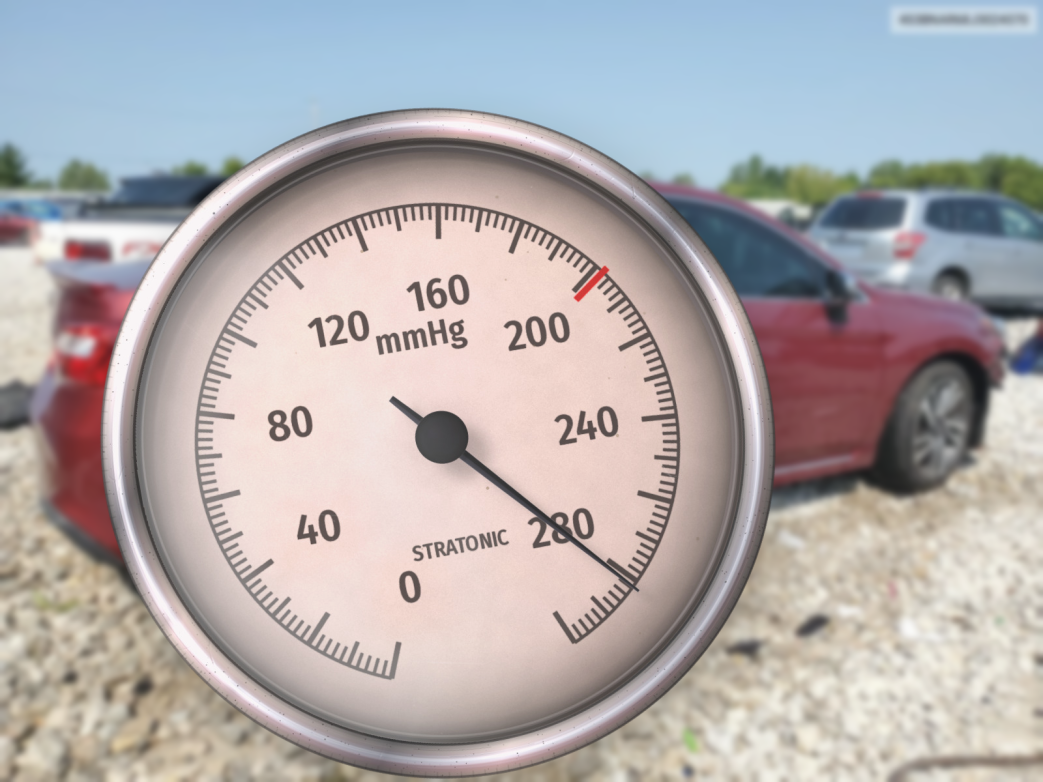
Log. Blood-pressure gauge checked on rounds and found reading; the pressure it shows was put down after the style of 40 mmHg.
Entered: 282 mmHg
